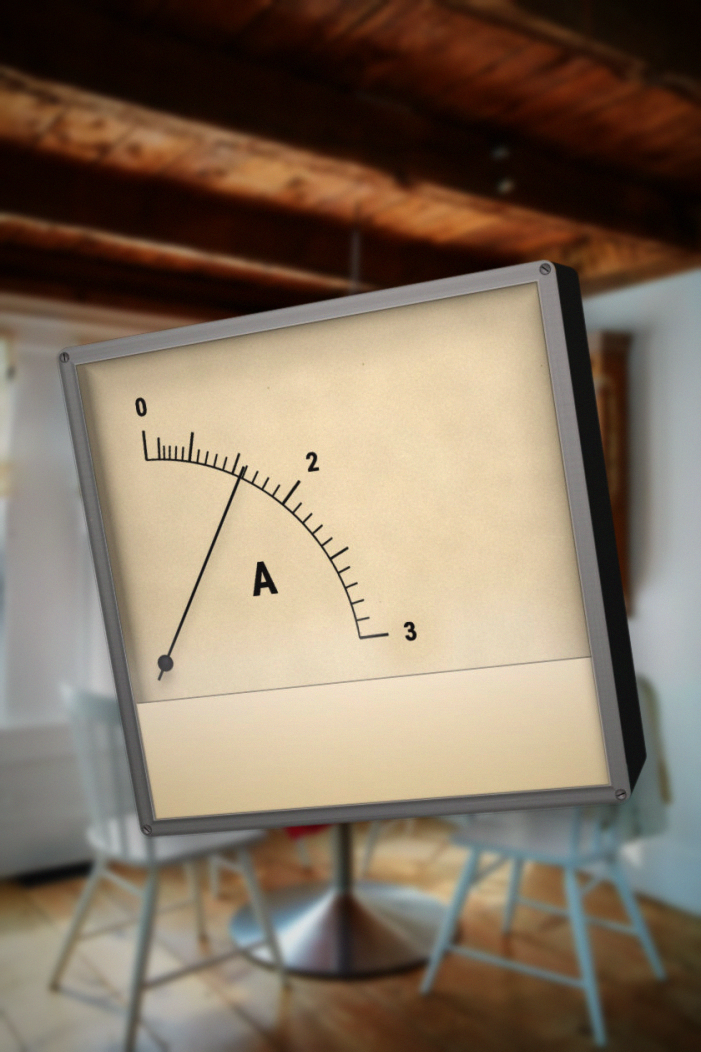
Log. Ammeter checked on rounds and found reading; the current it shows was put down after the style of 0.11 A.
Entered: 1.6 A
